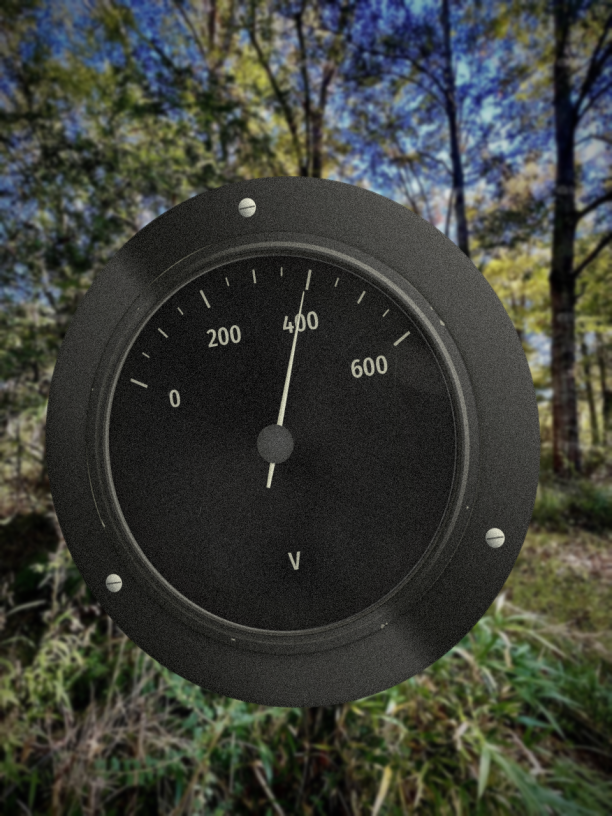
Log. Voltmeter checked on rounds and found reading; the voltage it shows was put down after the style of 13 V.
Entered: 400 V
